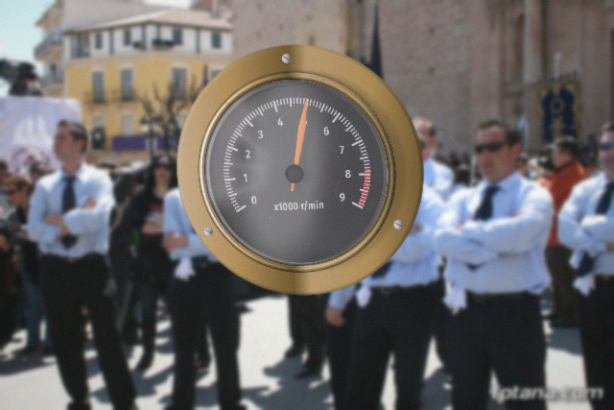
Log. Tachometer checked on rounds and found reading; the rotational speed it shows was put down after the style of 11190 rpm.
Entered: 5000 rpm
